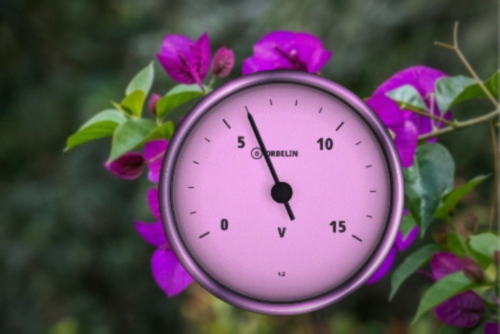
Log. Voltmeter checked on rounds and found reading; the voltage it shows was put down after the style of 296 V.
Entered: 6 V
